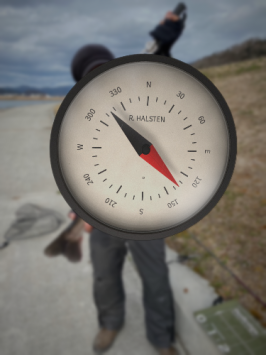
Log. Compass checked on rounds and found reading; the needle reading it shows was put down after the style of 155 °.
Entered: 135 °
